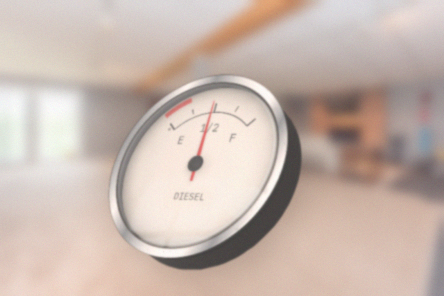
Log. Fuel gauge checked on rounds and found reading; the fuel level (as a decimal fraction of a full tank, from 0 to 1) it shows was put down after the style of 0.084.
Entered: 0.5
